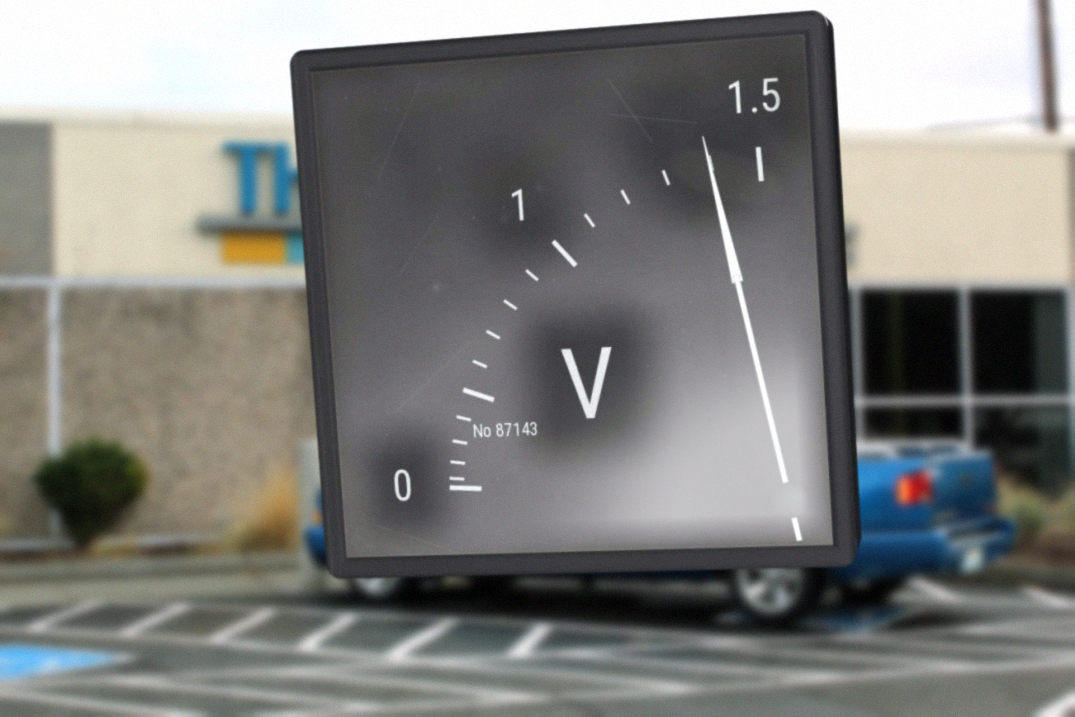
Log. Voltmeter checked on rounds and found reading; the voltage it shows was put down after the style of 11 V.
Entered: 1.4 V
